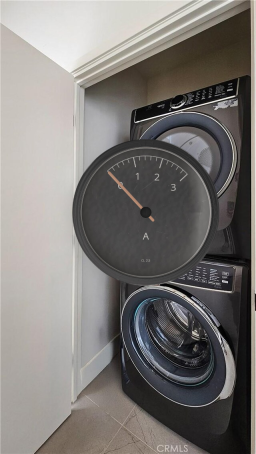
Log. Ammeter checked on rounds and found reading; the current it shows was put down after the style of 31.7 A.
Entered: 0 A
